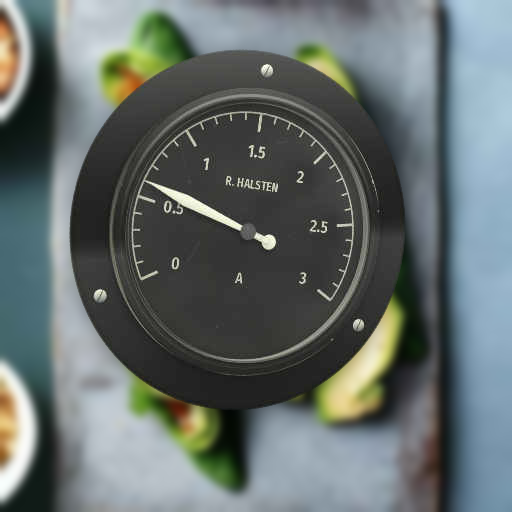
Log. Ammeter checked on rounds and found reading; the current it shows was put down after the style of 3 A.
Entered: 0.6 A
